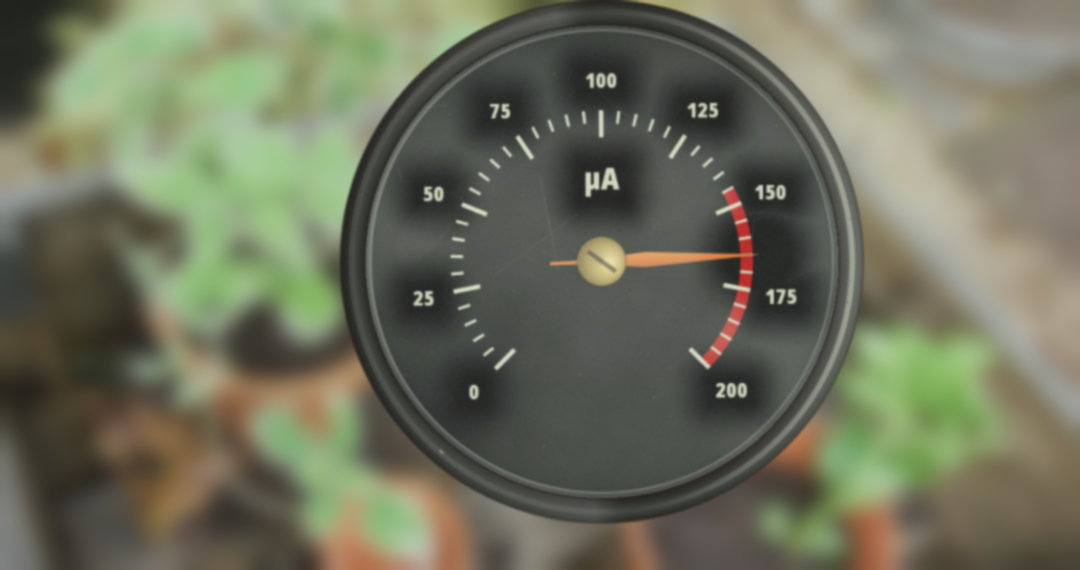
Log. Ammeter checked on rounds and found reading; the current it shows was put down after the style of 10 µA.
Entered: 165 µA
